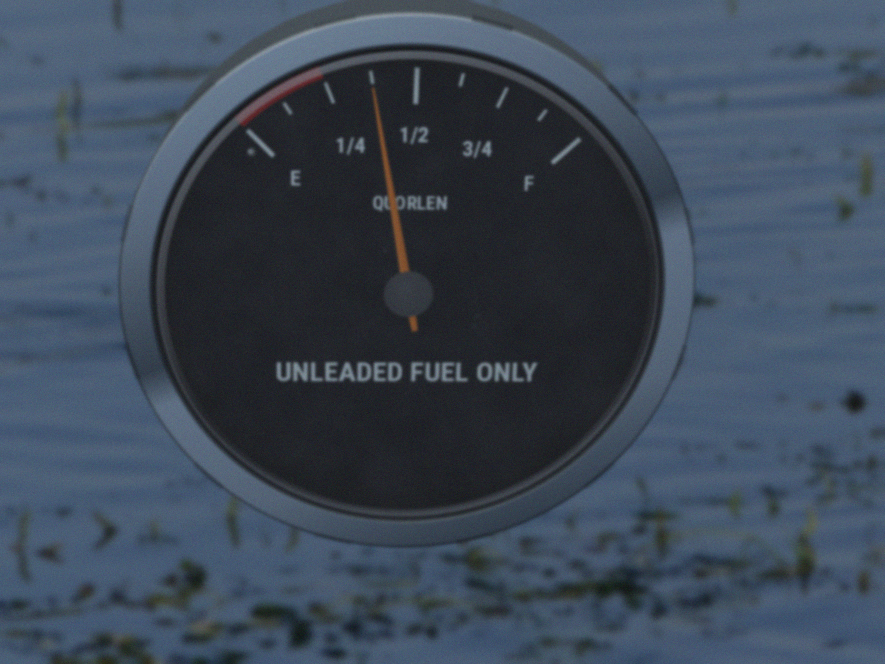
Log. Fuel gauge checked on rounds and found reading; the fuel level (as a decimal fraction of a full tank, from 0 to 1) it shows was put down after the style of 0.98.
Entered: 0.375
